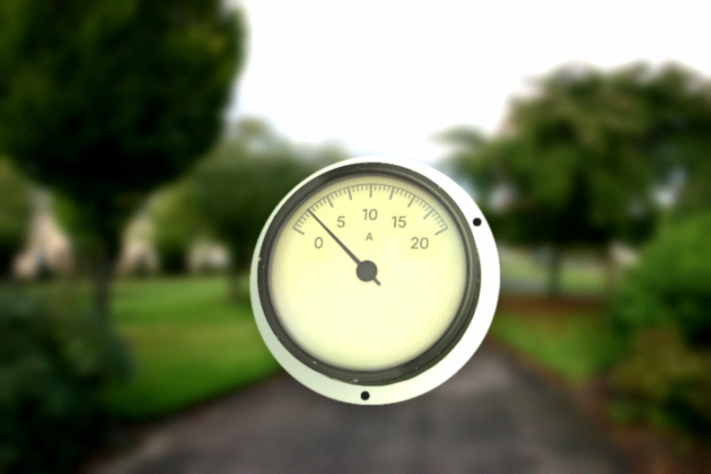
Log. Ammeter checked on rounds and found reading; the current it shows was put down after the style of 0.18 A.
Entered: 2.5 A
